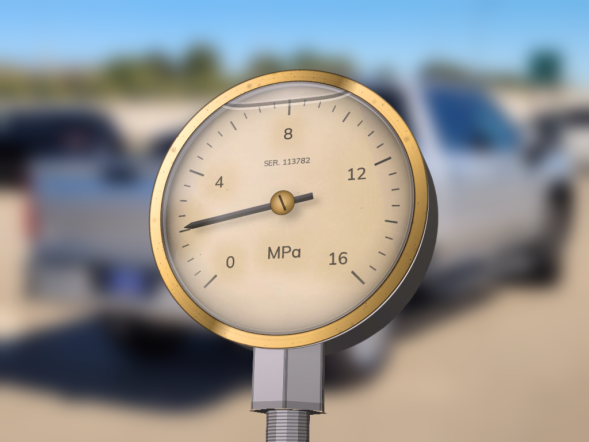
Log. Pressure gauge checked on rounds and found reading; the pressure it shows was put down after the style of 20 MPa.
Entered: 2 MPa
